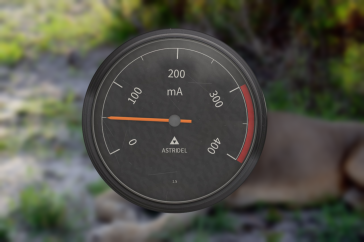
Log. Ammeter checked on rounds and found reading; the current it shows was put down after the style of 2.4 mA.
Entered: 50 mA
